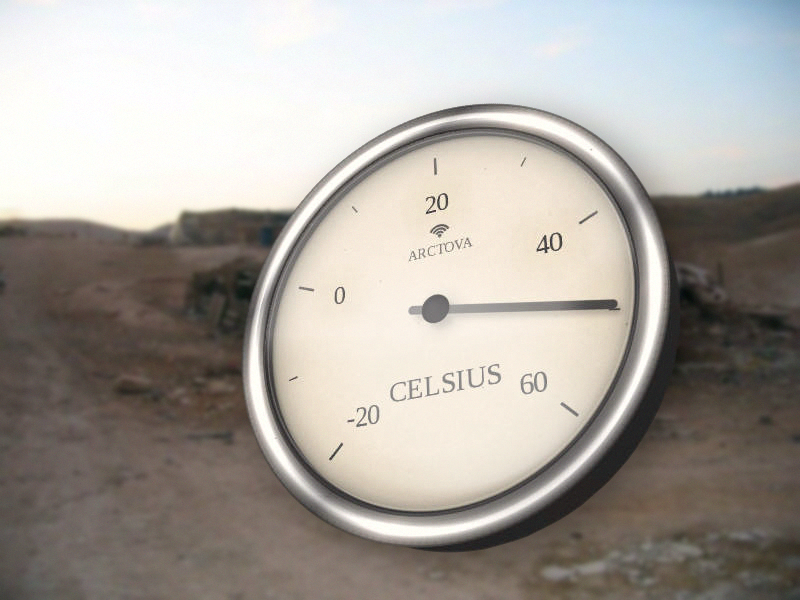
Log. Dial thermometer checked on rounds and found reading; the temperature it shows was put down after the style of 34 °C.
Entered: 50 °C
